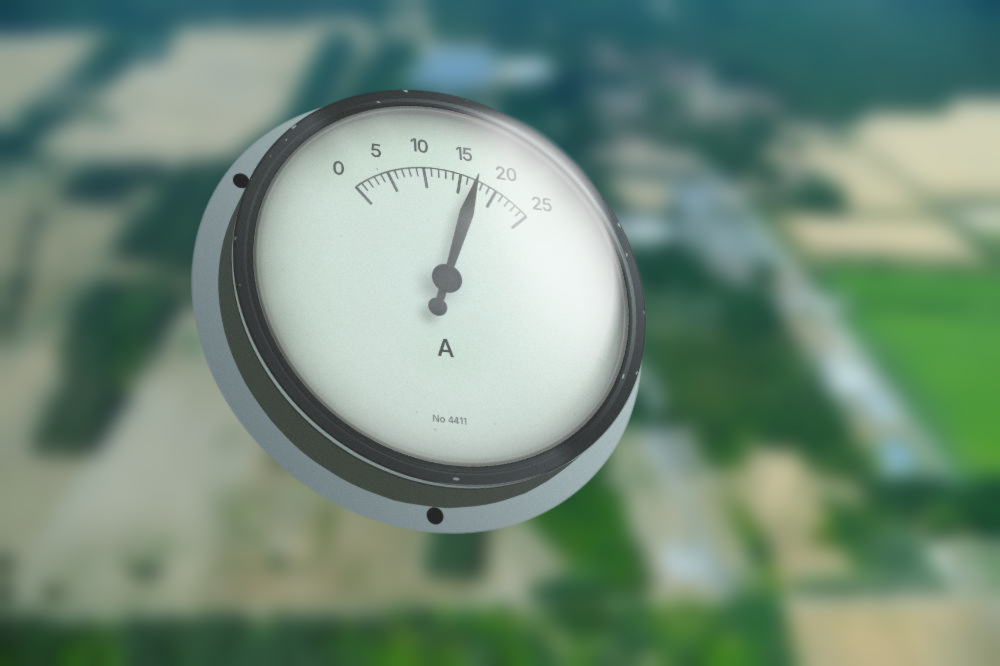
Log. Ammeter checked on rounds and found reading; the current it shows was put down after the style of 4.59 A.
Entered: 17 A
